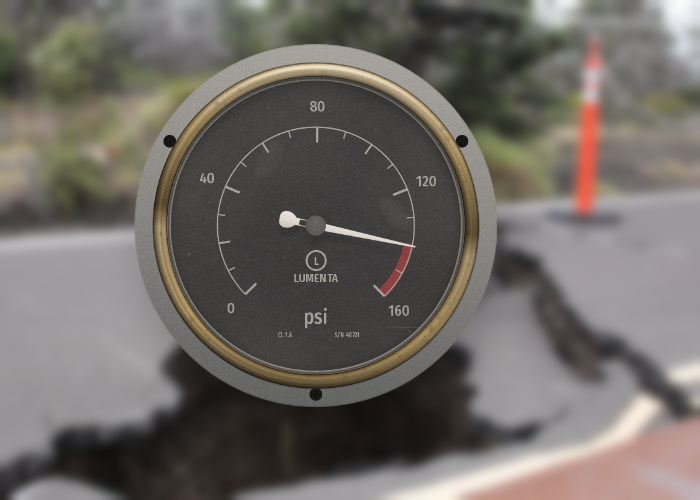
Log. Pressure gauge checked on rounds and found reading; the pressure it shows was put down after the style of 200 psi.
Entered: 140 psi
